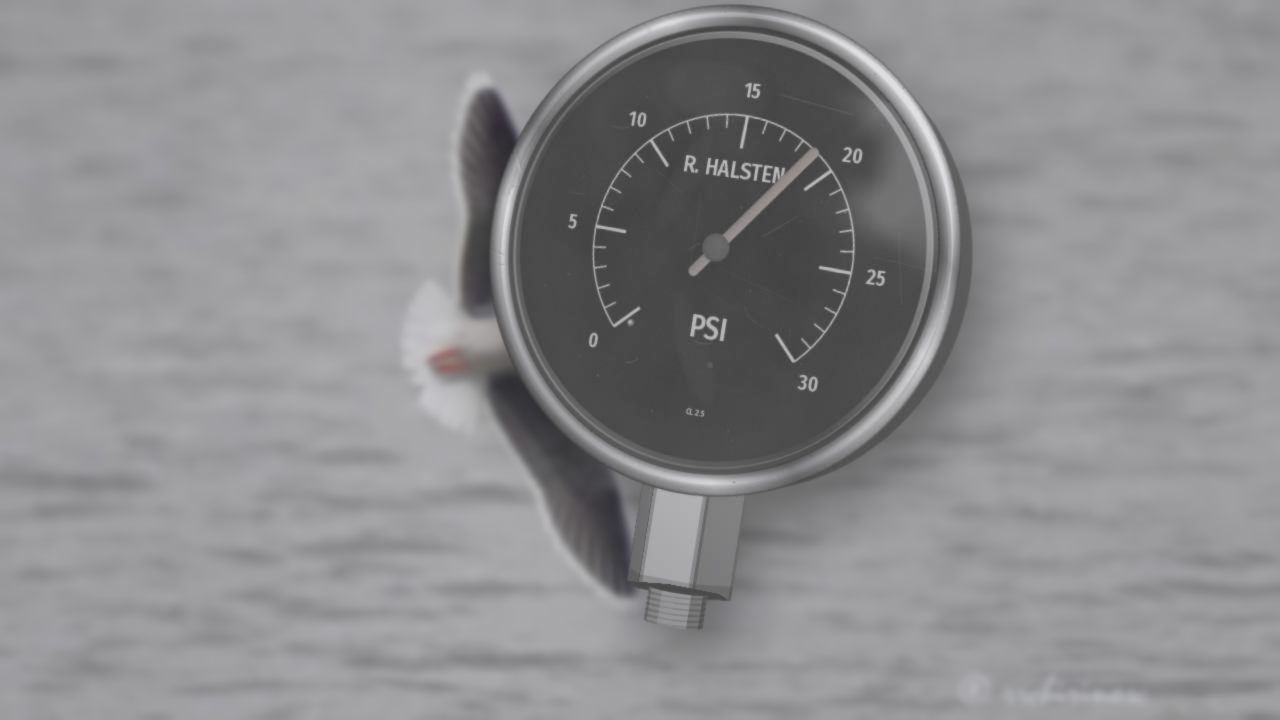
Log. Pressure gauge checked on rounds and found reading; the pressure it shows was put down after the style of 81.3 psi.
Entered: 19 psi
